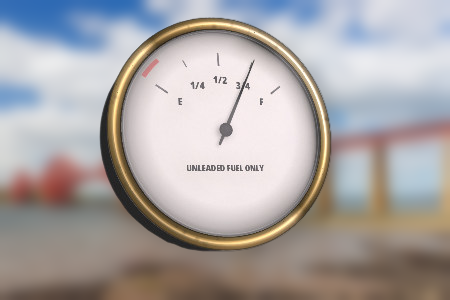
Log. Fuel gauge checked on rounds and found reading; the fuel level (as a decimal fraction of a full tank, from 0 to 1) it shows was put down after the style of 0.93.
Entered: 0.75
